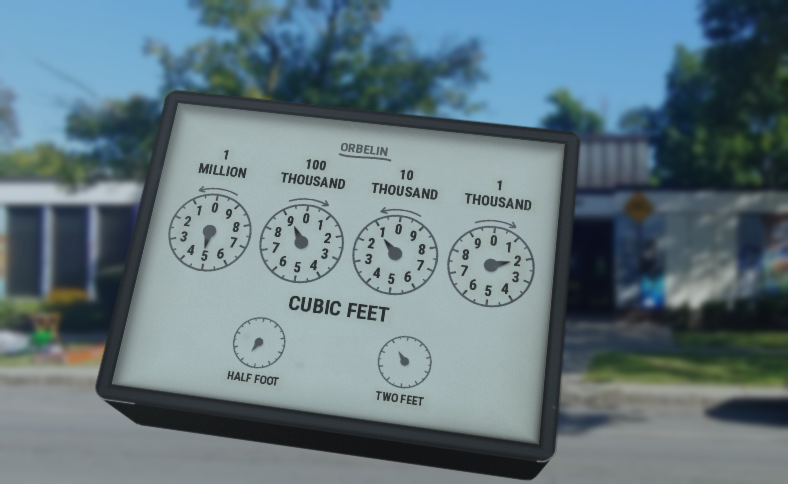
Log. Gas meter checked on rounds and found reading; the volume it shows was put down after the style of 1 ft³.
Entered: 491200 ft³
